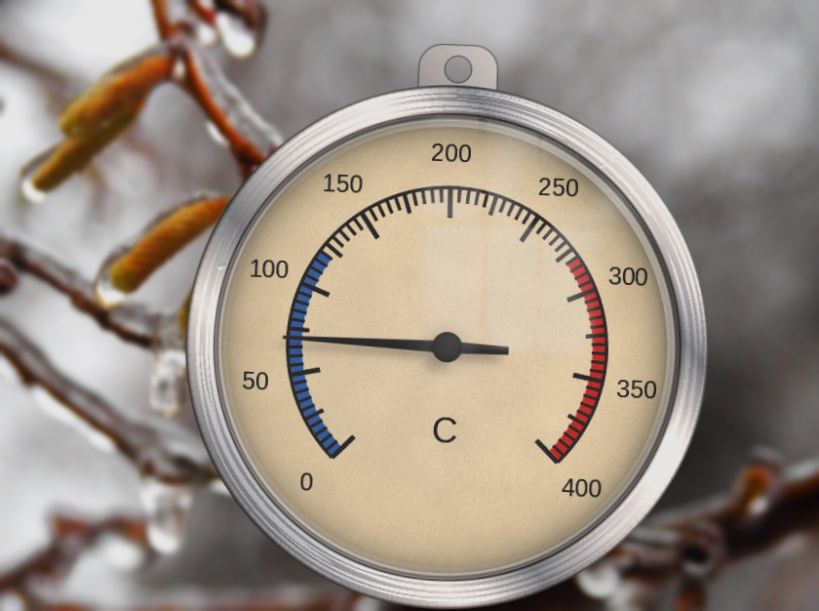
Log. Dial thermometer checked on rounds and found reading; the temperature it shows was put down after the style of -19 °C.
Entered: 70 °C
